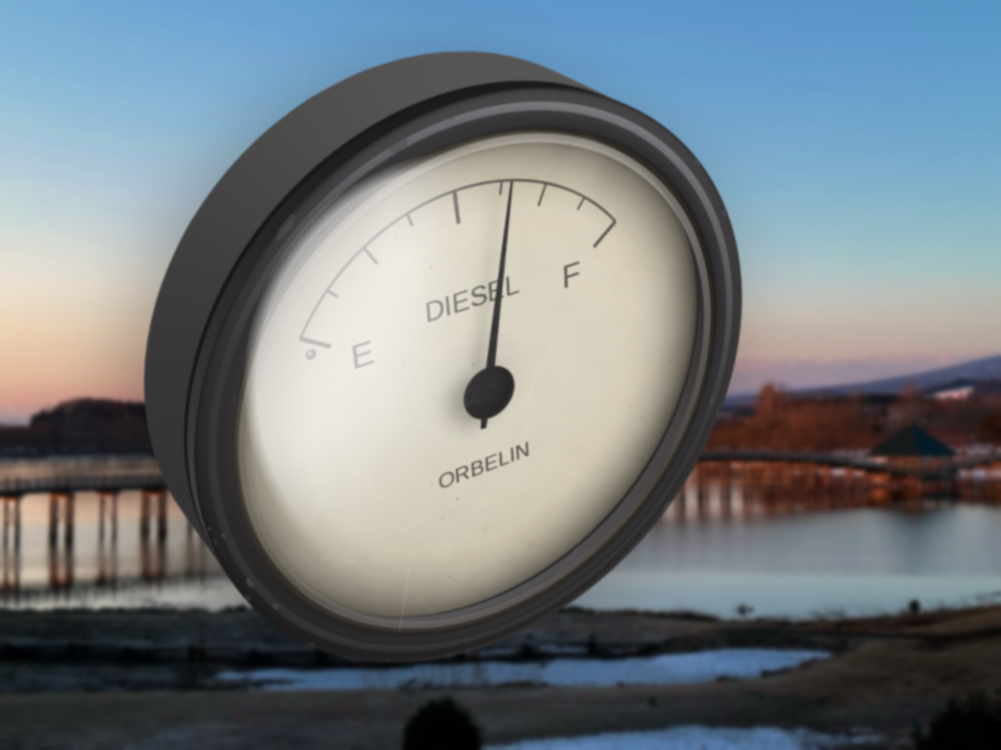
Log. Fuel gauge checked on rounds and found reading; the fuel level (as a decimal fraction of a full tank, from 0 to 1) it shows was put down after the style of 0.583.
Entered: 0.625
